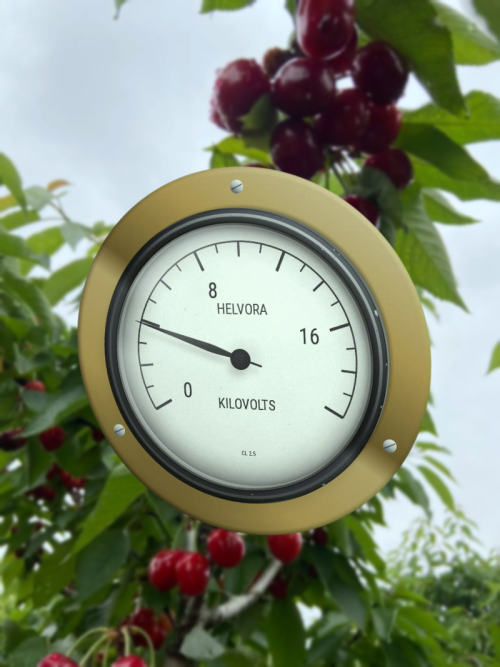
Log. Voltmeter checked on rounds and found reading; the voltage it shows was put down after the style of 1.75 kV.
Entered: 4 kV
